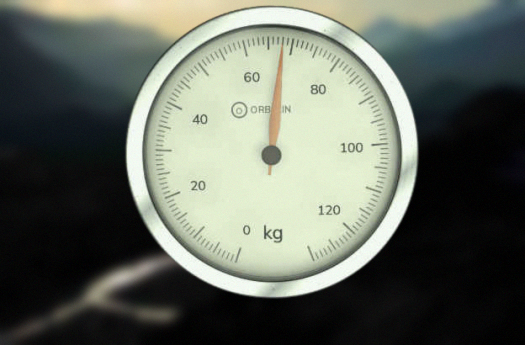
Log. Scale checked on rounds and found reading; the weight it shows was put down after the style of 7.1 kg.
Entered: 68 kg
